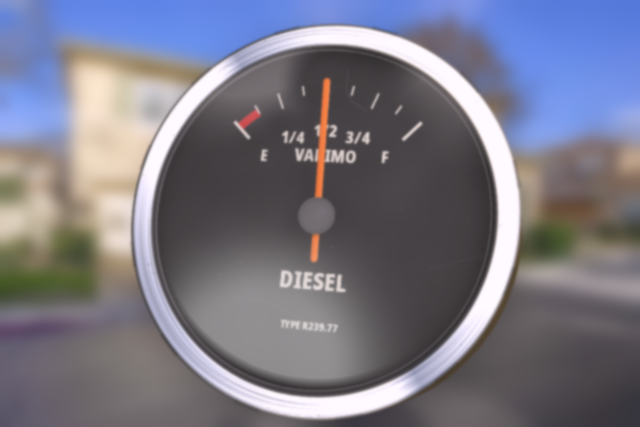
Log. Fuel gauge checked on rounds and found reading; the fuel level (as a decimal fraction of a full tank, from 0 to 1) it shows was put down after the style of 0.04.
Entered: 0.5
